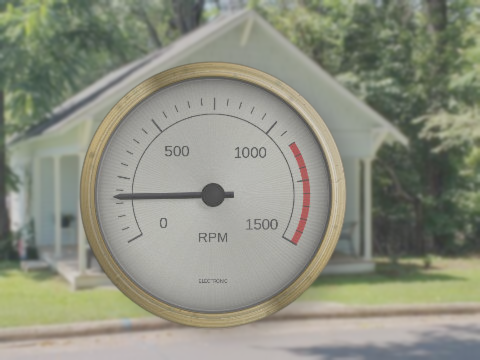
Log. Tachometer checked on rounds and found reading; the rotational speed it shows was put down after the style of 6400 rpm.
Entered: 175 rpm
